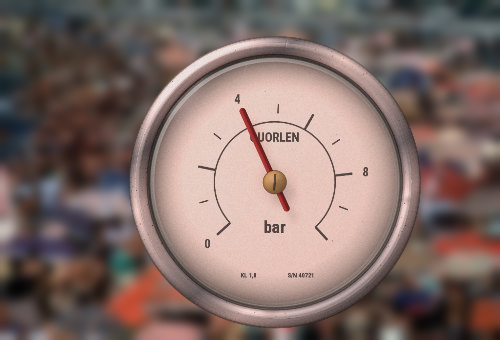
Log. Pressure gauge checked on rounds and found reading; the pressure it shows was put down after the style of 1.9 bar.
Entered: 4 bar
